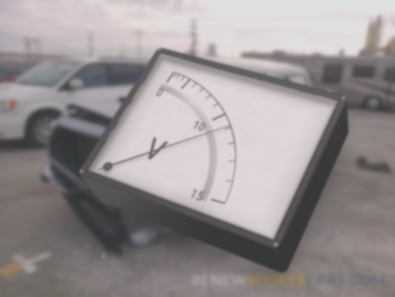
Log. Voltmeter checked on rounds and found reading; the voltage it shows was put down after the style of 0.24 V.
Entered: 11 V
